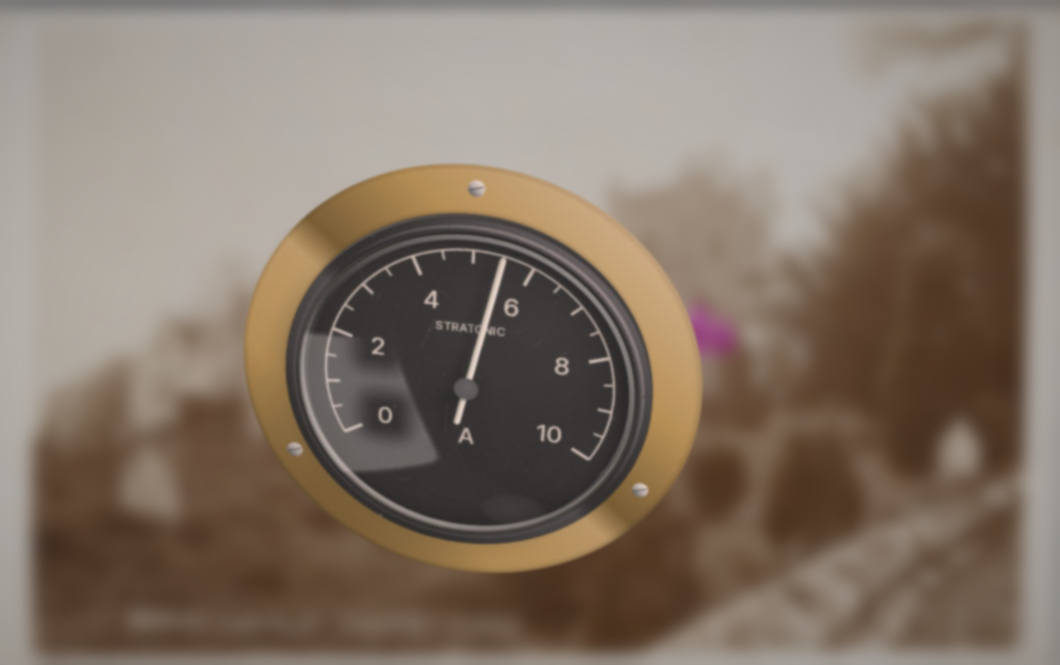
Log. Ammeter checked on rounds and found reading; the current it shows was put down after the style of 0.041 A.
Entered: 5.5 A
